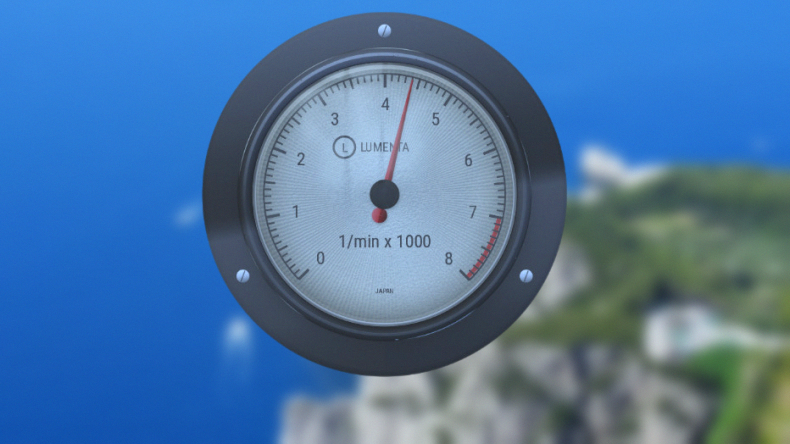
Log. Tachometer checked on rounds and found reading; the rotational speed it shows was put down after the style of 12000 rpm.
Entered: 4400 rpm
